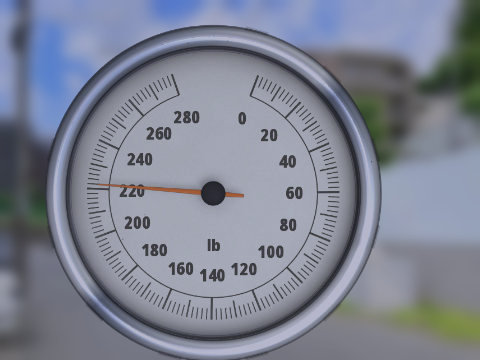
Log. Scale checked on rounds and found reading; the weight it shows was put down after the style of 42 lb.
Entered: 222 lb
